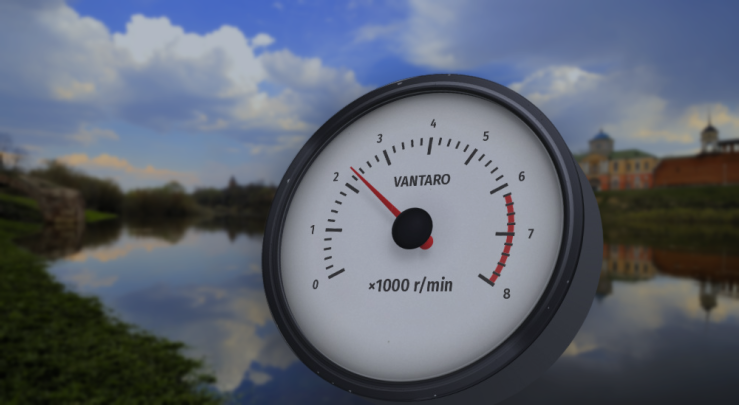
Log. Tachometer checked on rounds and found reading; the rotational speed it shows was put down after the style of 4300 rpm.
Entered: 2300 rpm
